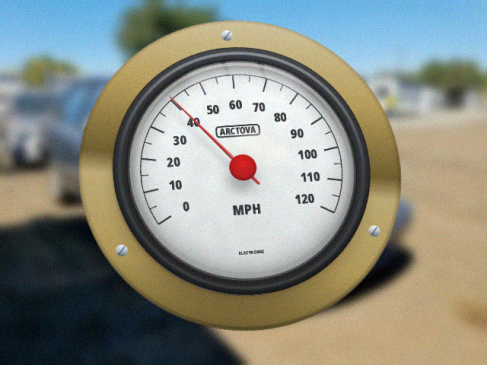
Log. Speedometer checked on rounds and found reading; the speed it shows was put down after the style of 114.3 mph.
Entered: 40 mph
